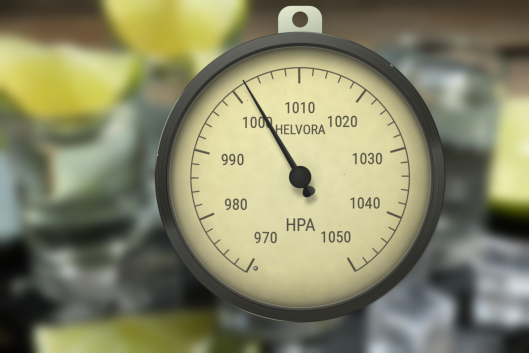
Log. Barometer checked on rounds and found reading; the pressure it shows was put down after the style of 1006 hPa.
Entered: 1002 hPa
